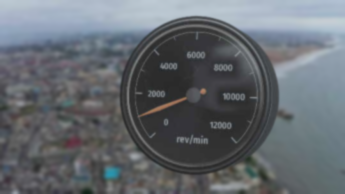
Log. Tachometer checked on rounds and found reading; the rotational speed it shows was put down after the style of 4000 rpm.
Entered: 1000 rpm
